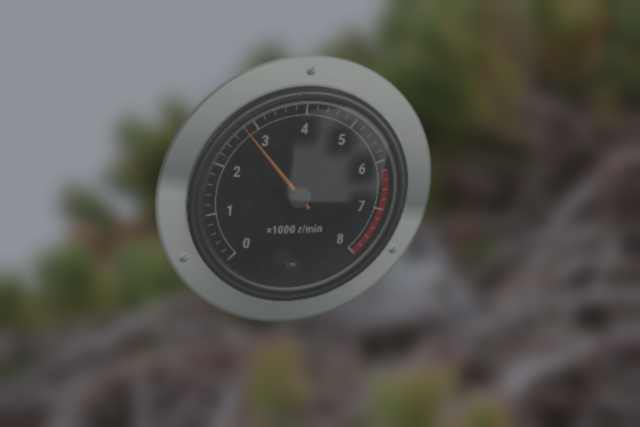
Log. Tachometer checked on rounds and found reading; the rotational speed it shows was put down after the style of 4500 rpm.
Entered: 2800 rpm
